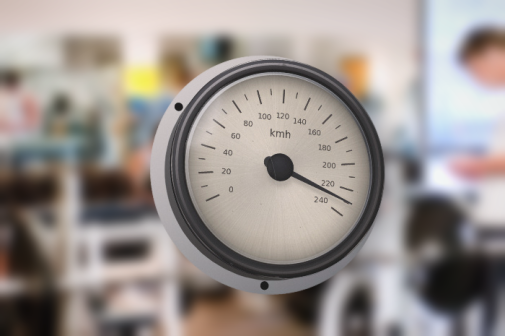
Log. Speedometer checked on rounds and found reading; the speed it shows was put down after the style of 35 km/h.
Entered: 230 km/h
